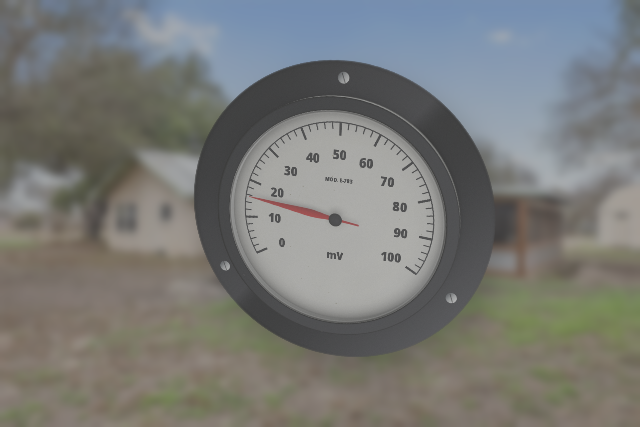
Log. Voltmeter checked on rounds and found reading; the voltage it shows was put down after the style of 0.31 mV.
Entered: 16 mV
